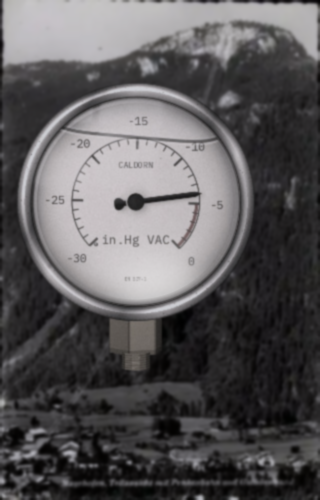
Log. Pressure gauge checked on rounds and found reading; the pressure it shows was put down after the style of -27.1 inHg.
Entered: -6 inHg
